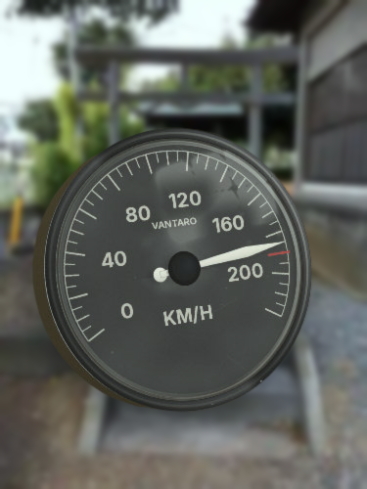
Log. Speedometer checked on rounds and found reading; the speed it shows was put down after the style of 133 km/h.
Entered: 185 km/h
